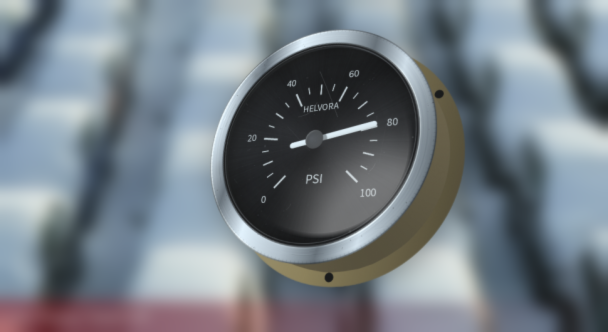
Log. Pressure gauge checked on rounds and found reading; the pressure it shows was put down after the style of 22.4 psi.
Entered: 80 psi
